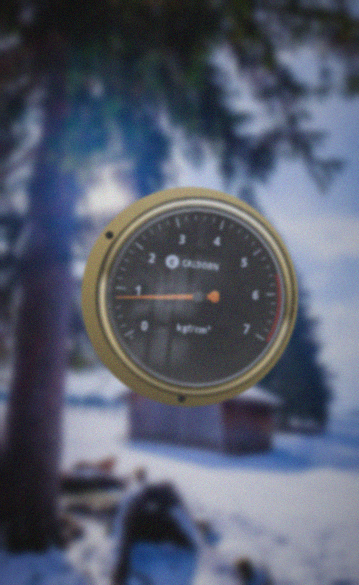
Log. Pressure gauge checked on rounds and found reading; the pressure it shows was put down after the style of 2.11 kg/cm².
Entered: 0.8 kg/cm²
